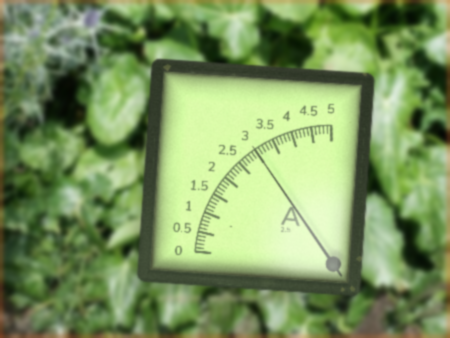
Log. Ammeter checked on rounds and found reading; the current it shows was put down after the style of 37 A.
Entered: 3 A
